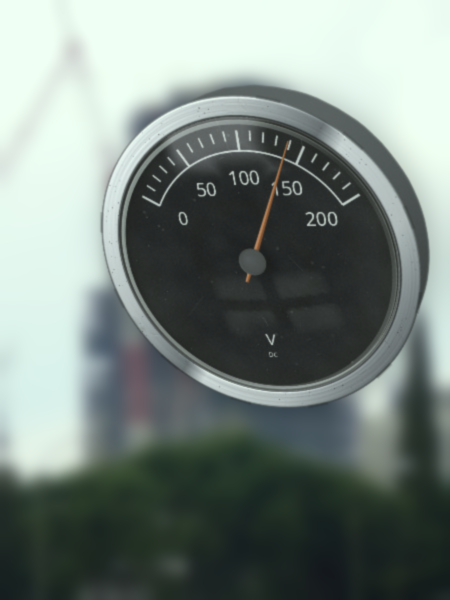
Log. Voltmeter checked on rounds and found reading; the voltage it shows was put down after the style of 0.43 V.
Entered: 140 V
